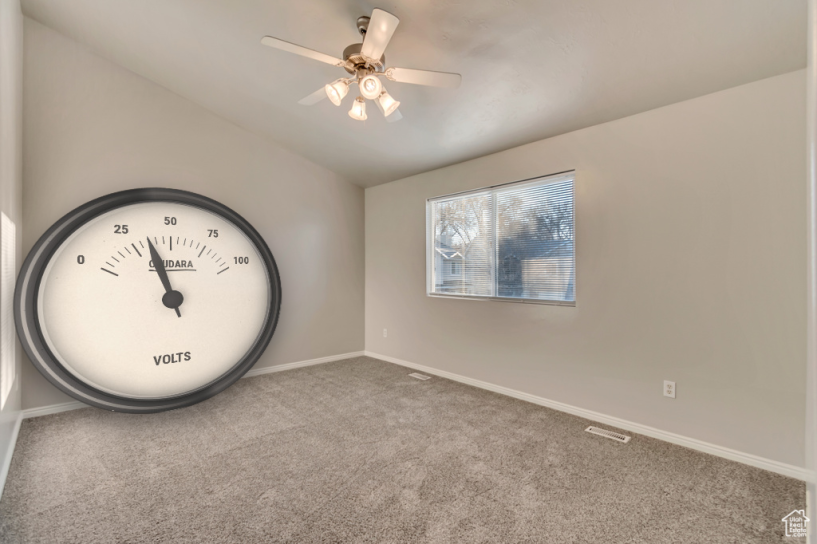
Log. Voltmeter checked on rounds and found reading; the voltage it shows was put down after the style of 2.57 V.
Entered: 35 V
